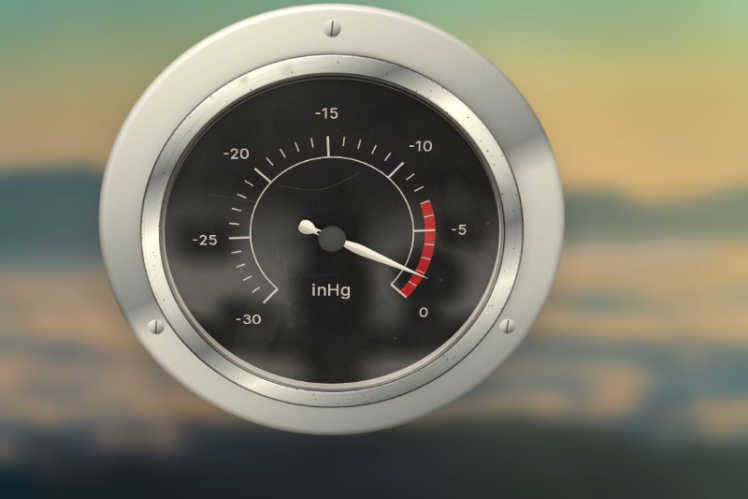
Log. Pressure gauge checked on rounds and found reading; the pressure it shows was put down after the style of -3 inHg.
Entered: -2 inHg
